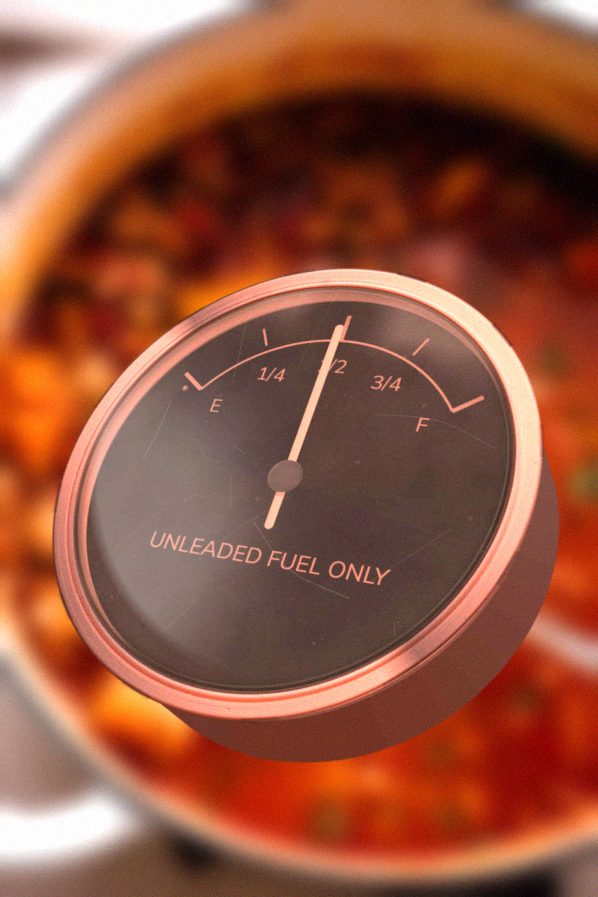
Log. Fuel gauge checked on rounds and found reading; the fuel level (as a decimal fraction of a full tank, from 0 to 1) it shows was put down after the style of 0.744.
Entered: 0.5
